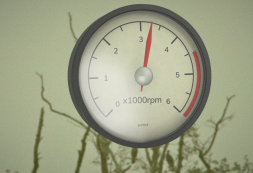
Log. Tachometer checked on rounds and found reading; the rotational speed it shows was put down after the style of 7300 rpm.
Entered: 3250 rpm
